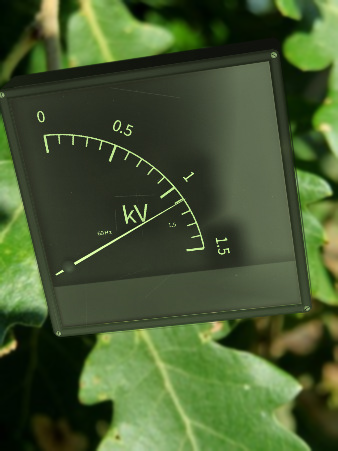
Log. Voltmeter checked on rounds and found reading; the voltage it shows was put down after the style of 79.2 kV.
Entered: 1.1 kV
